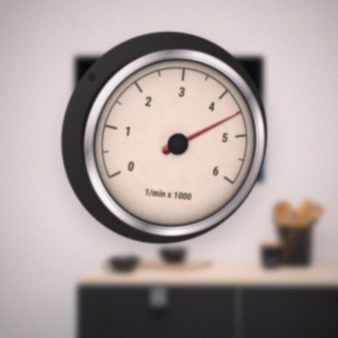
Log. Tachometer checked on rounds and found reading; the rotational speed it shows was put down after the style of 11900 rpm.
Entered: 4500 rpm
